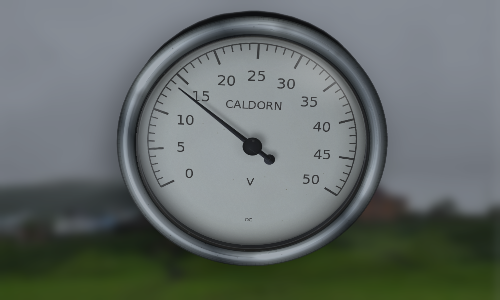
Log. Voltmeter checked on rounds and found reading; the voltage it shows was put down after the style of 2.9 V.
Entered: 14 V
